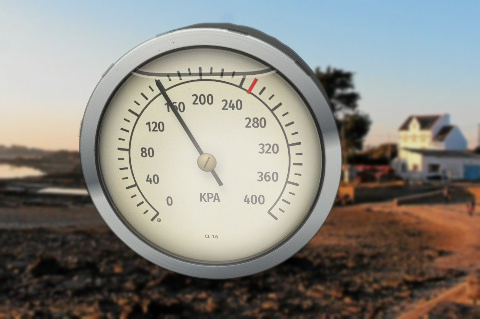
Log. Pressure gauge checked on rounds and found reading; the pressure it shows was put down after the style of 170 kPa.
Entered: 160 kPa
